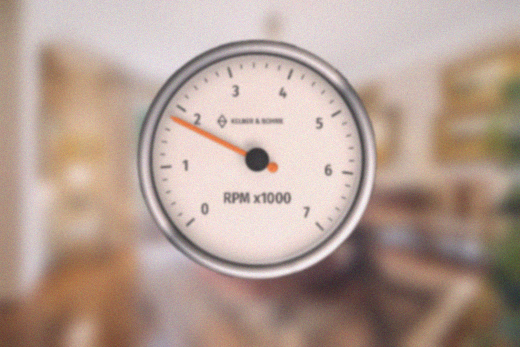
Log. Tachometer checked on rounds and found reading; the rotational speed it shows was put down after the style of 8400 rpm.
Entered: 1800 rpm
